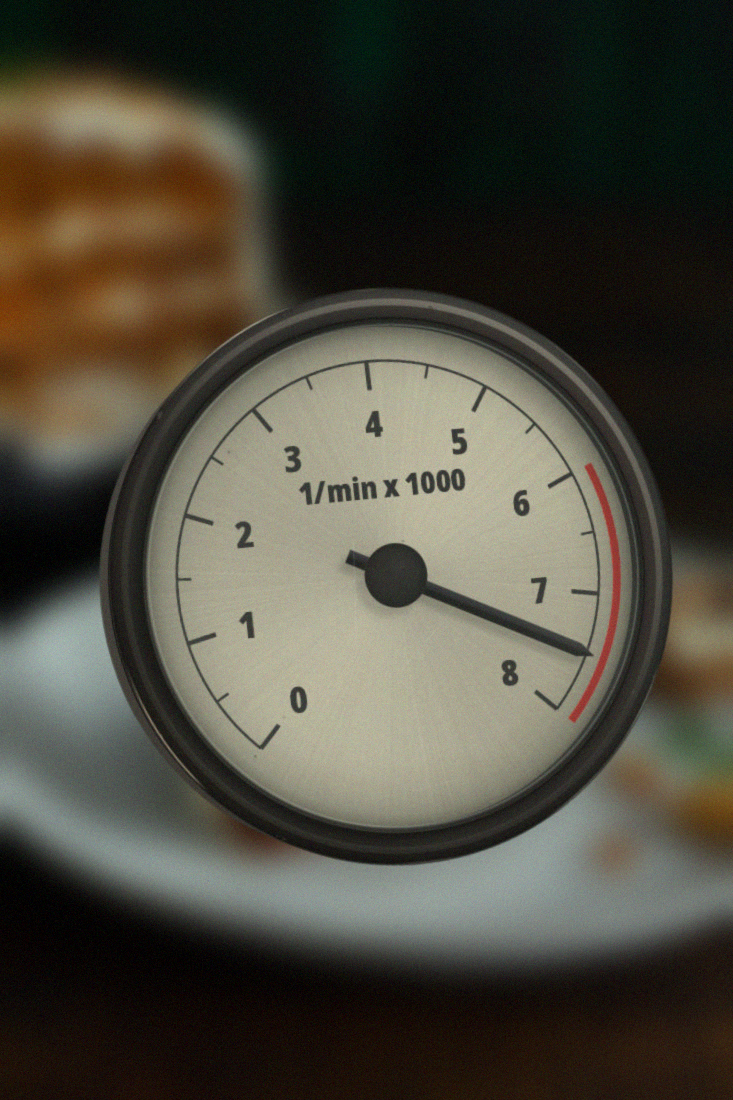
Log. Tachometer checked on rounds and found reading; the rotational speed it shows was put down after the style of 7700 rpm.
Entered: 7500 rpm
